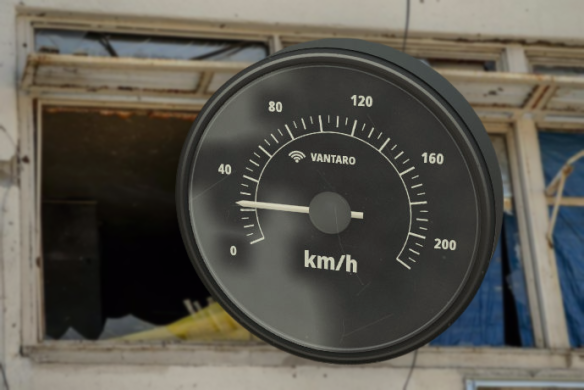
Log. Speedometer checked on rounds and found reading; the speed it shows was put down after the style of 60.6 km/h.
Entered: 25 km/h
